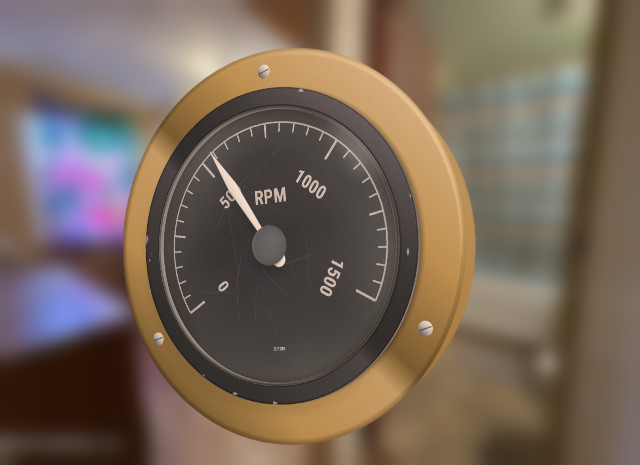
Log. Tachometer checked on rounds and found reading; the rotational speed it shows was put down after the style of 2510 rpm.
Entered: 550 rpm
